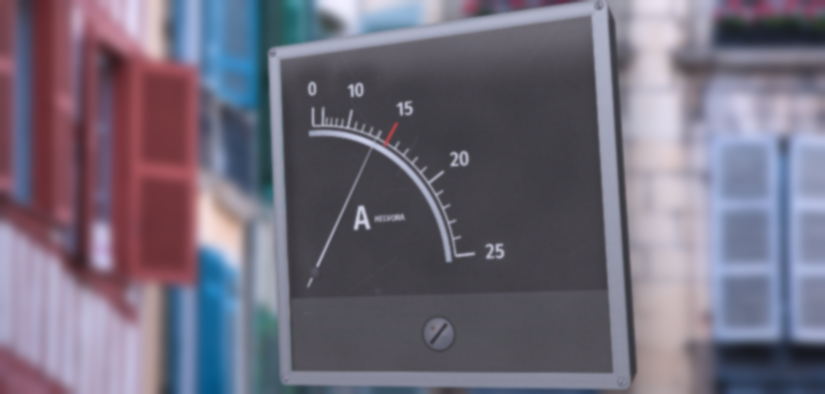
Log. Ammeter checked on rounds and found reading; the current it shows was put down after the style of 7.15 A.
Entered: 14 A
